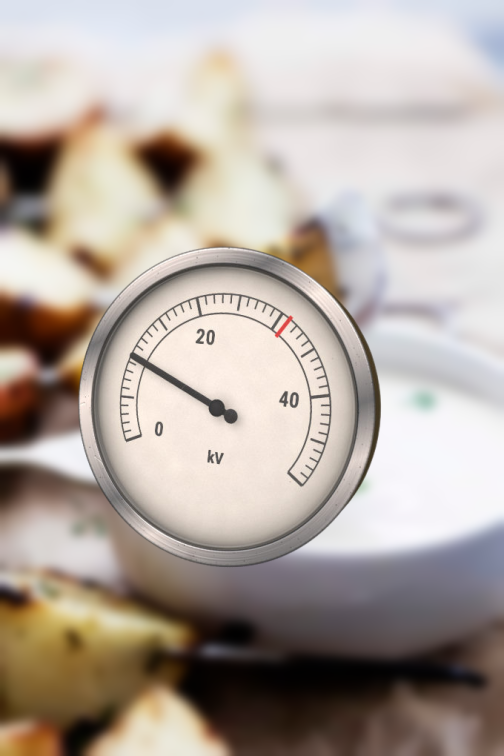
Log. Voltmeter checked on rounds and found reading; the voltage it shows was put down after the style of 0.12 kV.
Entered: 10 kV
